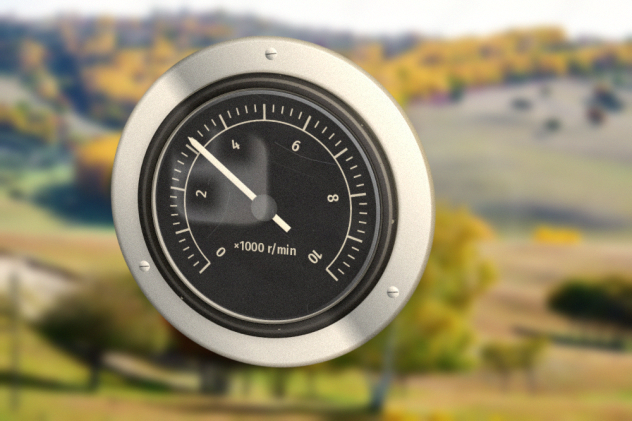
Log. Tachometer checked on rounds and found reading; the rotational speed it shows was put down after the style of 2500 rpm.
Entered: 3200 rpm
